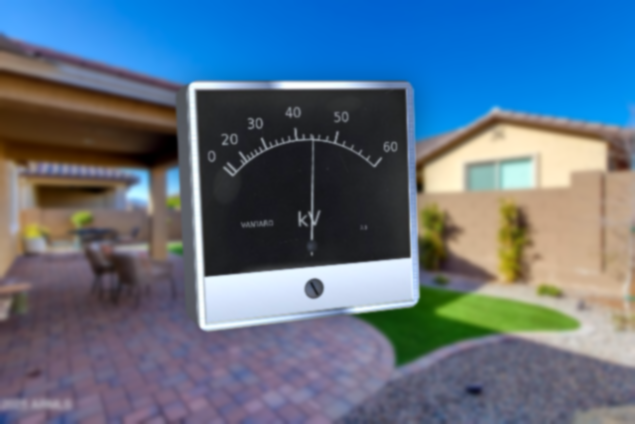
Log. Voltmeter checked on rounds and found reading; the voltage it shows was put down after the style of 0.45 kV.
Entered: 44 kV
